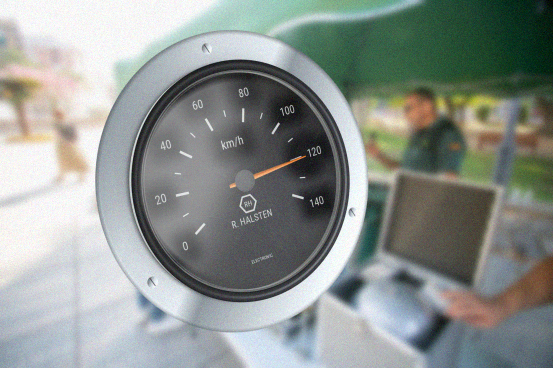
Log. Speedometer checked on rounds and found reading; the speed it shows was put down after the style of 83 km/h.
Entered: 120 km/h
